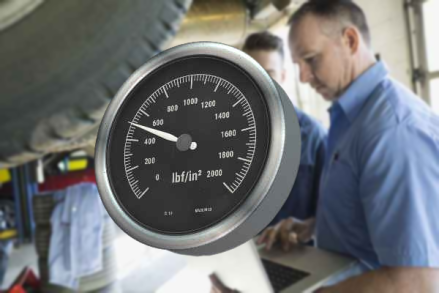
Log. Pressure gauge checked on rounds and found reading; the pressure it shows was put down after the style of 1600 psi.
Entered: 500 psi
